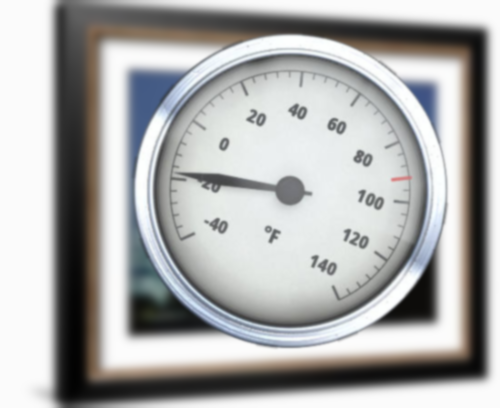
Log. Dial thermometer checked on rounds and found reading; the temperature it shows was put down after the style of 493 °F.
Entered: -18 °F
